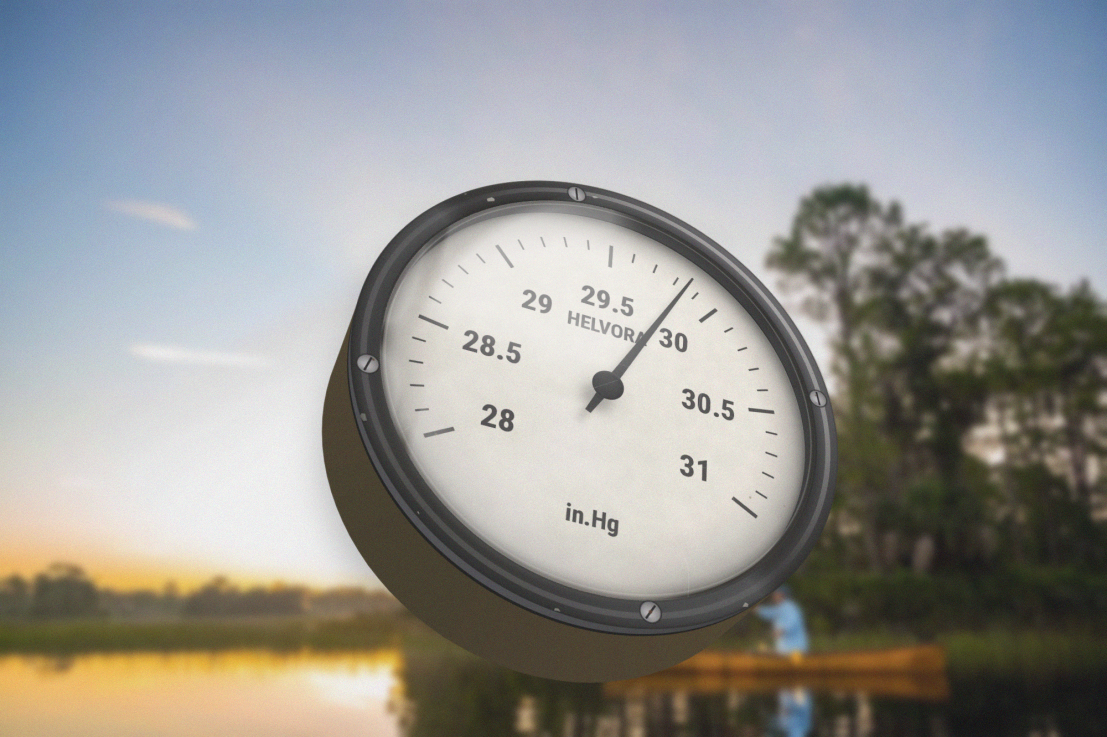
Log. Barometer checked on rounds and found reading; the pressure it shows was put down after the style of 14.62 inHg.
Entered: 29.85 inHg
